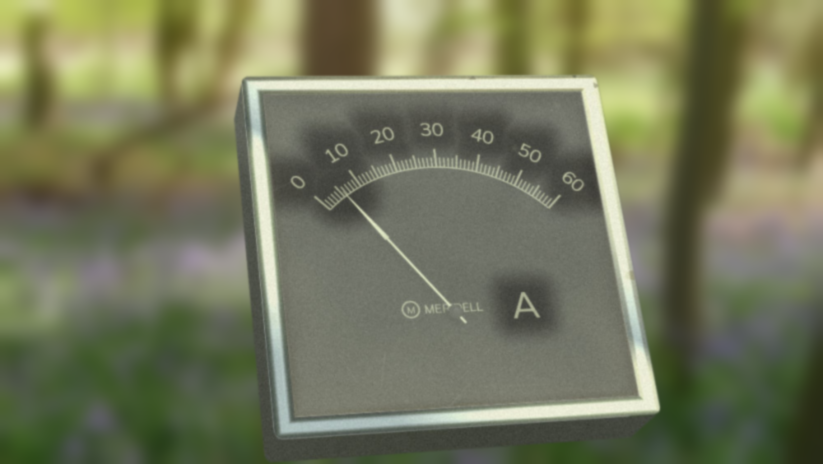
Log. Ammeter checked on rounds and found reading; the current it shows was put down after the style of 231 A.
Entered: 5 A
